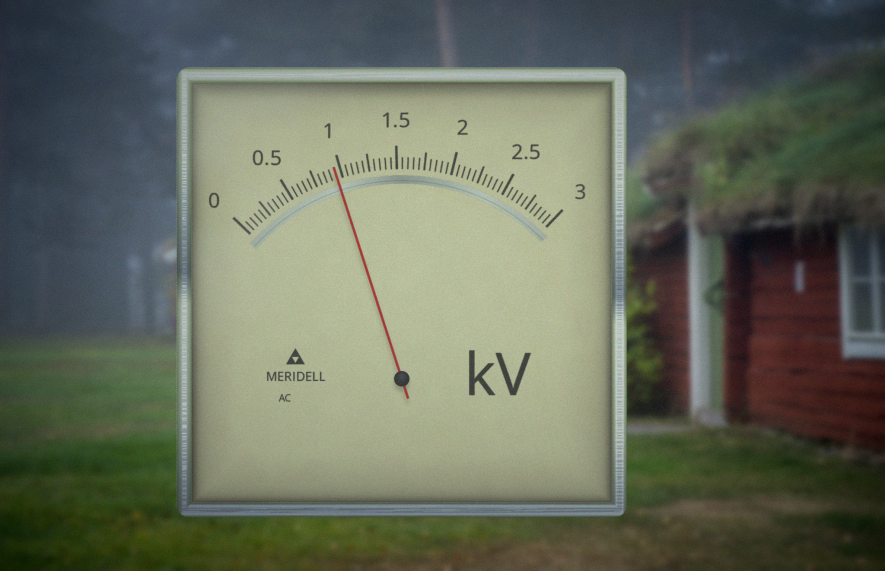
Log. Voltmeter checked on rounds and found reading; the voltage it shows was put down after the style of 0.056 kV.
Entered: 0.95 kV
